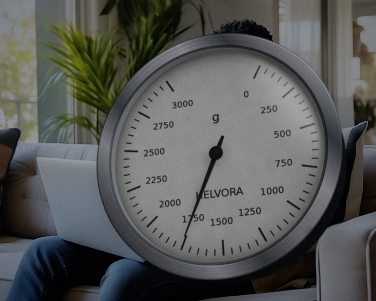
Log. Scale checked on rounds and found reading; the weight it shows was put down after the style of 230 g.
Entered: 1750 g
